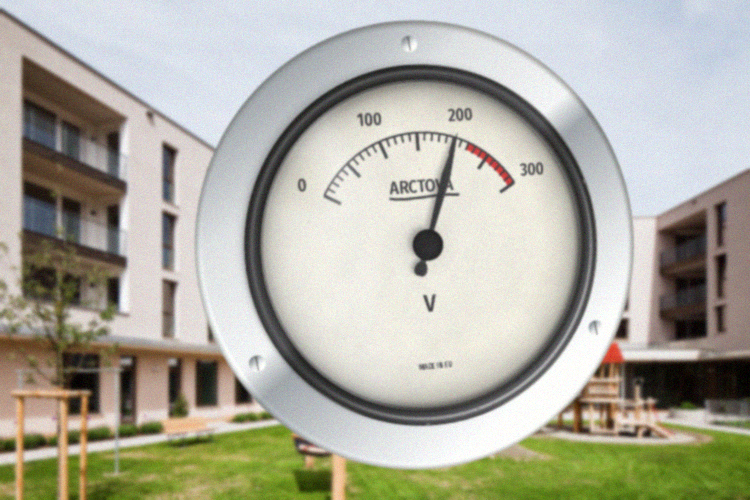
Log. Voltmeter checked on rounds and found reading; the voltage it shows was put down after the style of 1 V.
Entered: 200 V
